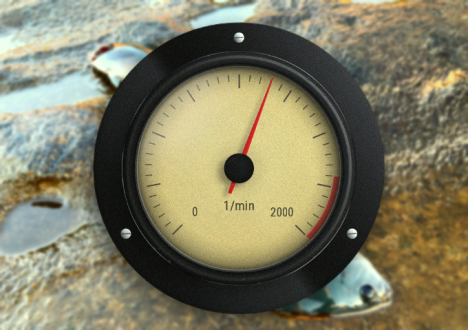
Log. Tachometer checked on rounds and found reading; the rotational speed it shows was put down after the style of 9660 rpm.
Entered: 1150 rpm
